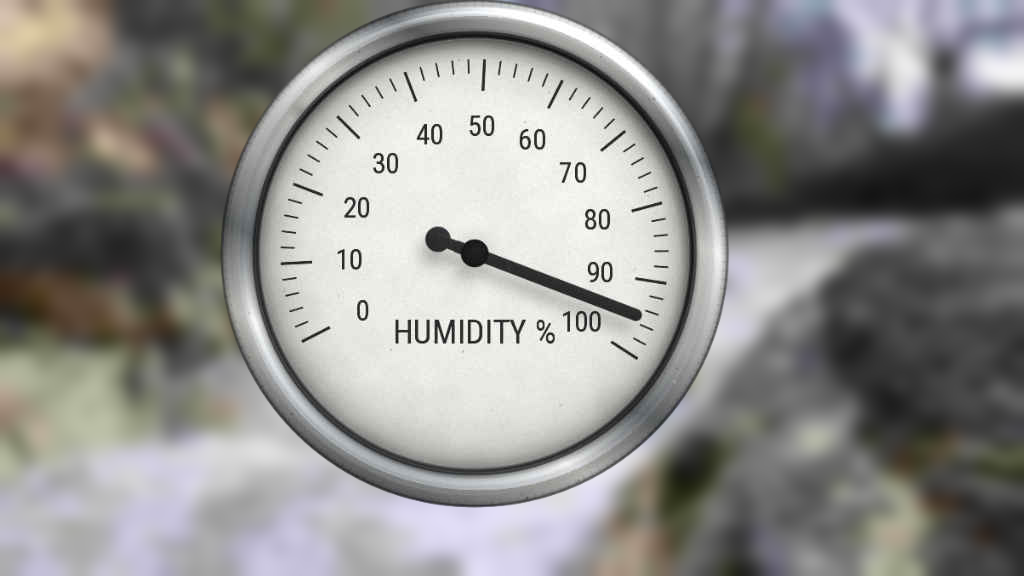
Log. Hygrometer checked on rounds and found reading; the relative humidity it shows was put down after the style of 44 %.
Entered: 95 %
